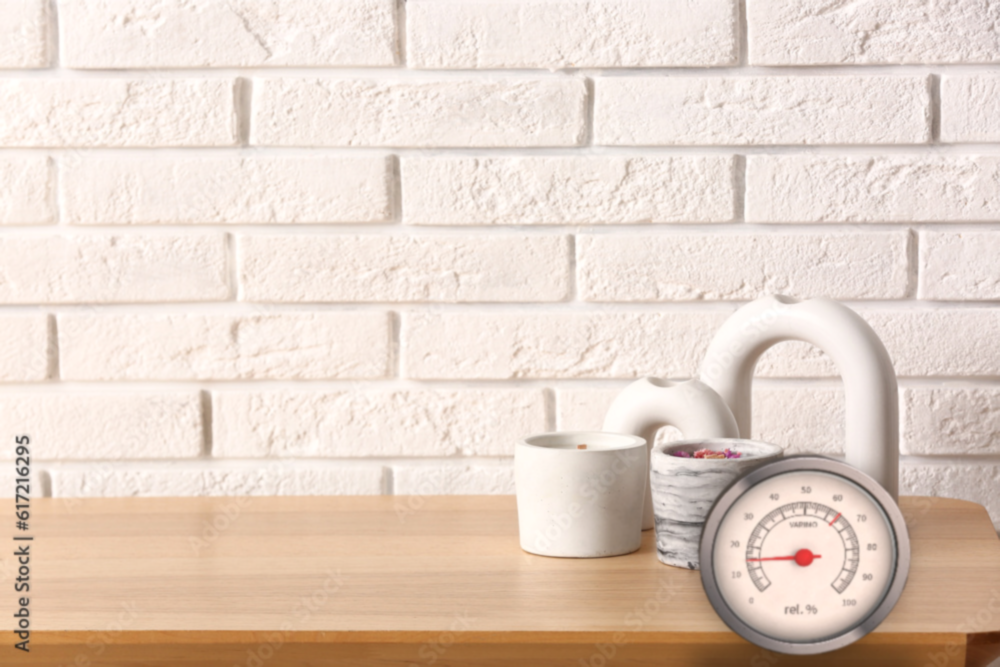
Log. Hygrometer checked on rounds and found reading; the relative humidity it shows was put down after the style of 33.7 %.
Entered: 15 %
